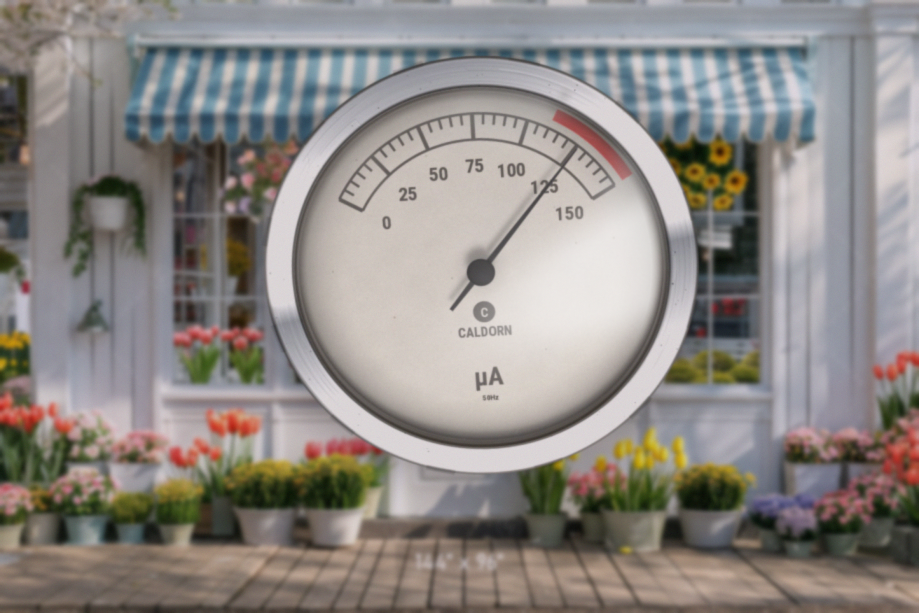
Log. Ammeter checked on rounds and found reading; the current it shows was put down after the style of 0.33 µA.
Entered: 125 µA
